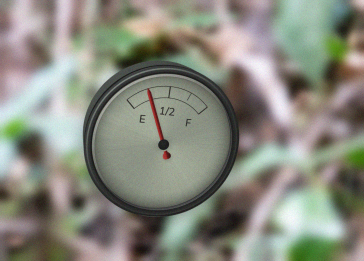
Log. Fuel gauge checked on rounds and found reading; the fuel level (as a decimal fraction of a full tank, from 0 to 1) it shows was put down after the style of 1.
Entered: 0.25
